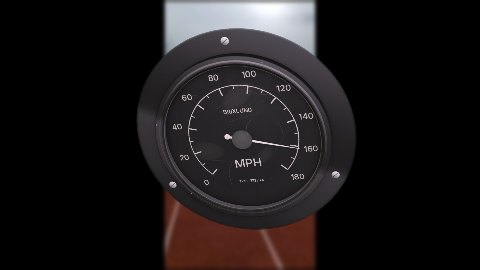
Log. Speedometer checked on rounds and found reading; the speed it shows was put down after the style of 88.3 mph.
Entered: 160 mph
